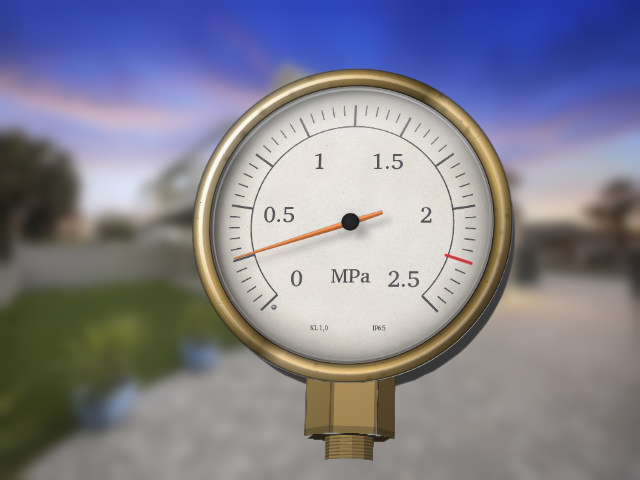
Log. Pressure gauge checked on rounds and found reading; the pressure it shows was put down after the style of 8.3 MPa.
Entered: 0.25 MPa
